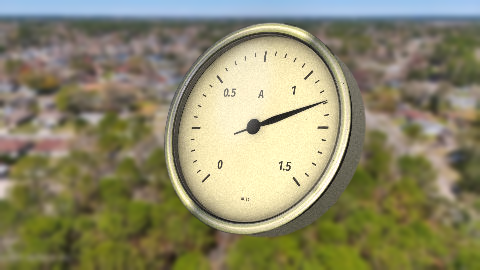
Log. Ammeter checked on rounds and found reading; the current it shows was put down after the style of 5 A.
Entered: 1.15 A
